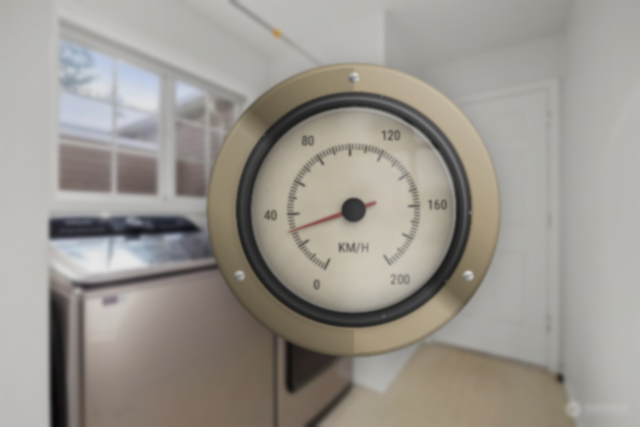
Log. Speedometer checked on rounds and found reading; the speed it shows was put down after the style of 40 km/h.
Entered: 30 km/h
